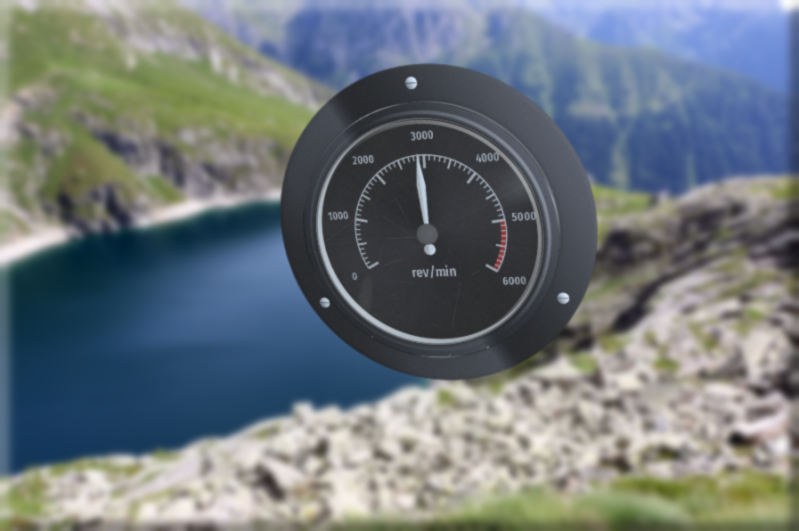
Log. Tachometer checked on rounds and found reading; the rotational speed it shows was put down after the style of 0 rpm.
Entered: 2900 rpm
